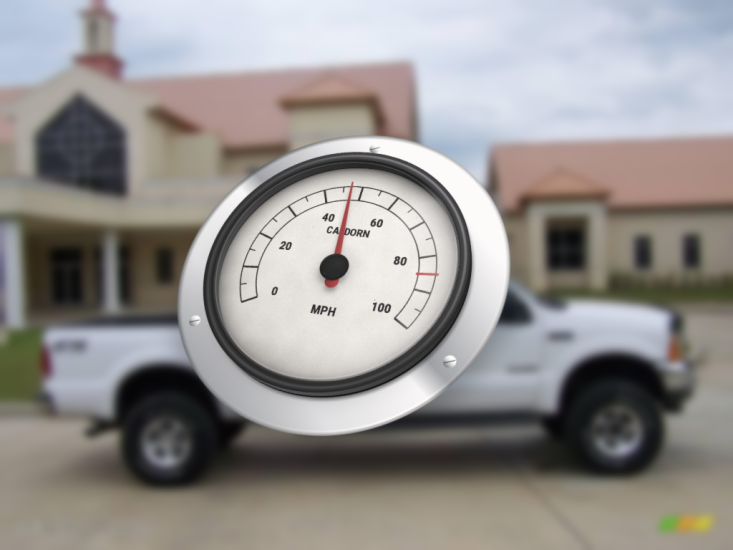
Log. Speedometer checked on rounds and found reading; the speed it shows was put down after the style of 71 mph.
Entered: 47.5 mph
